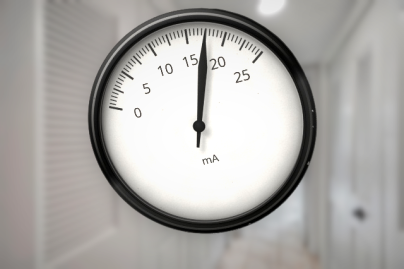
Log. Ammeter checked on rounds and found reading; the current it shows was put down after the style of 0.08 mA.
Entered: 17.5 mA
